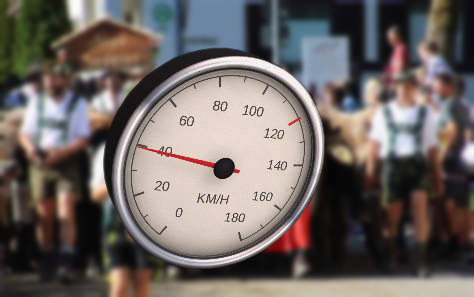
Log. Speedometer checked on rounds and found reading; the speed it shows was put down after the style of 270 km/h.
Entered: 40 km/h
